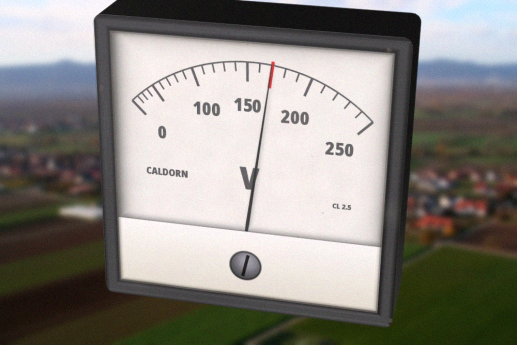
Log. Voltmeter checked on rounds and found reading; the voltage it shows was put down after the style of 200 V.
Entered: 170 V
